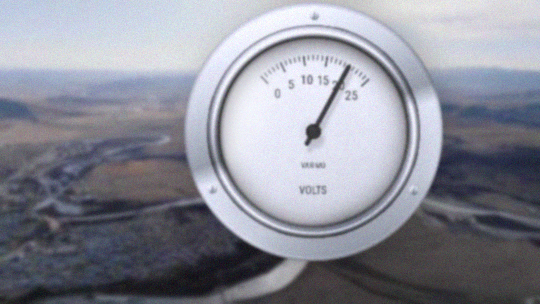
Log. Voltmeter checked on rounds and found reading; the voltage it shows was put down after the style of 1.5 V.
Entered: 20 V
